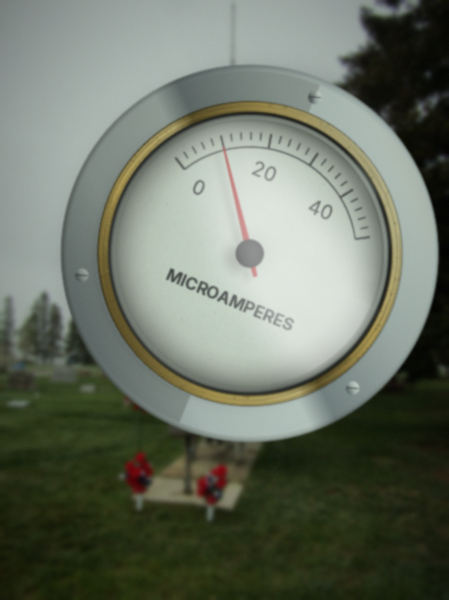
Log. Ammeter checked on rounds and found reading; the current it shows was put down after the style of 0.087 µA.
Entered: 10 µA
